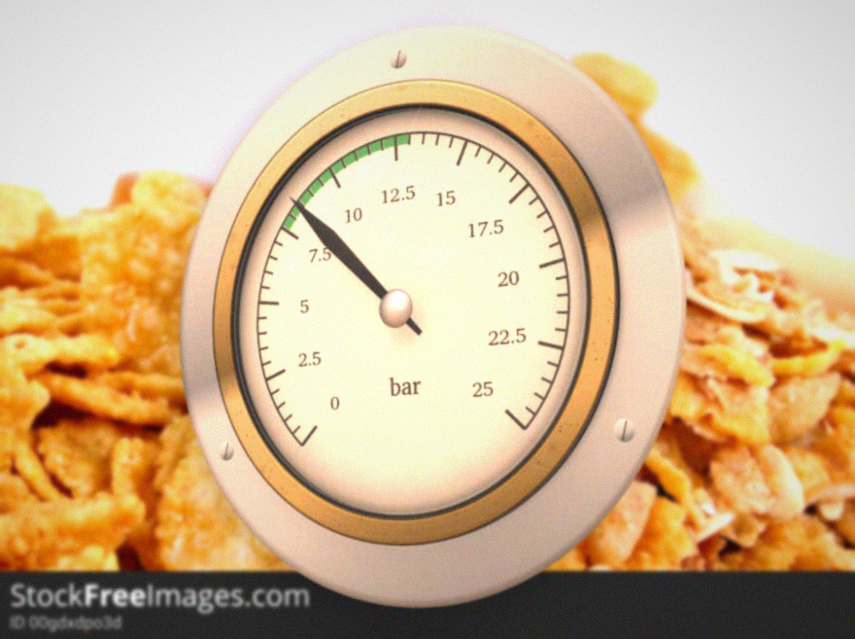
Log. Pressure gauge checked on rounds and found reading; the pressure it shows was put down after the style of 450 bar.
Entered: 8.5 bar
